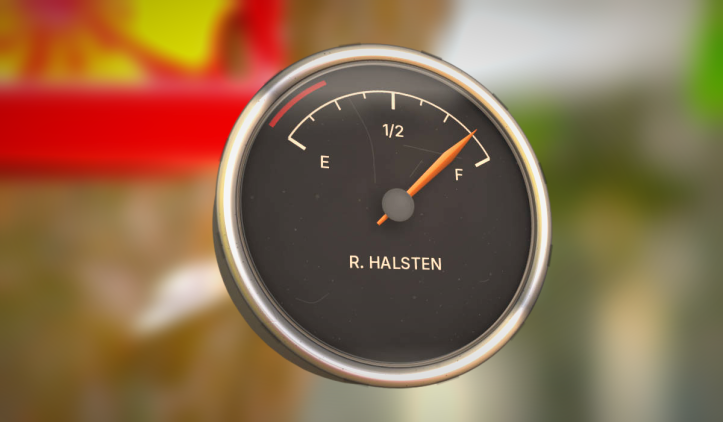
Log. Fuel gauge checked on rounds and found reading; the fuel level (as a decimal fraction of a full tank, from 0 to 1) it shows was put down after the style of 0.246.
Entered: 0.875
